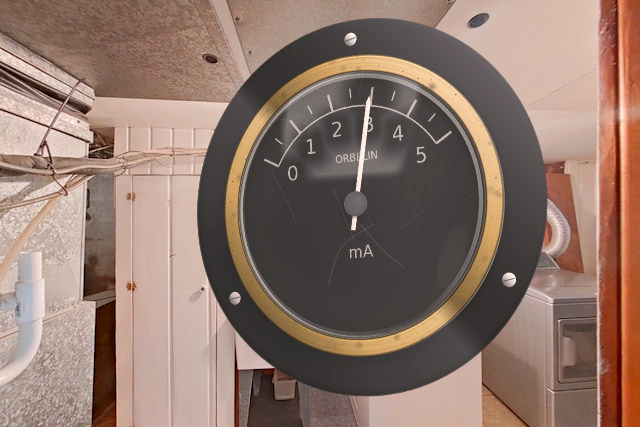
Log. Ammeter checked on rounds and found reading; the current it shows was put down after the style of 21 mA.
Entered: 3 mA
